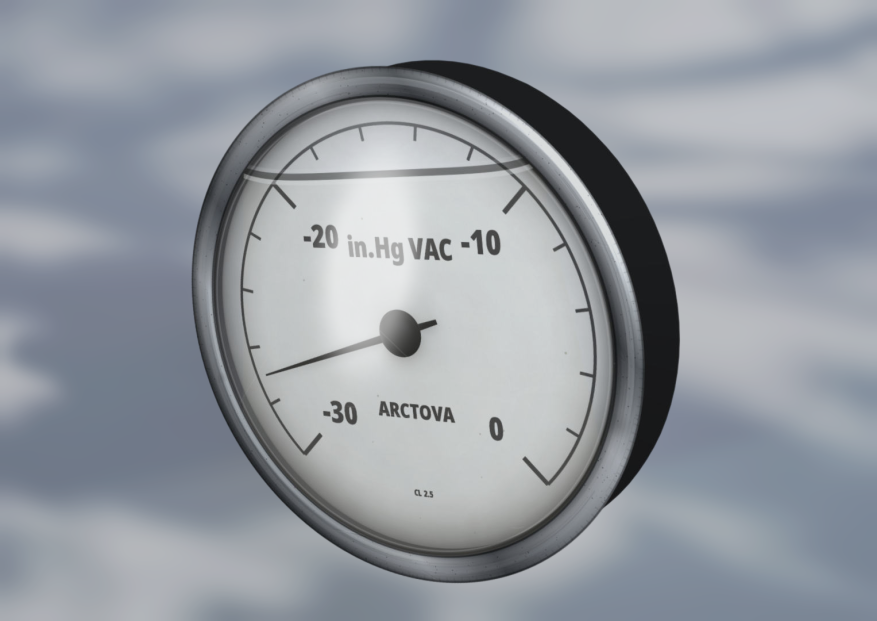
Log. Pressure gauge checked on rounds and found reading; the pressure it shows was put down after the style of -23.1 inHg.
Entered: -27 inHg
